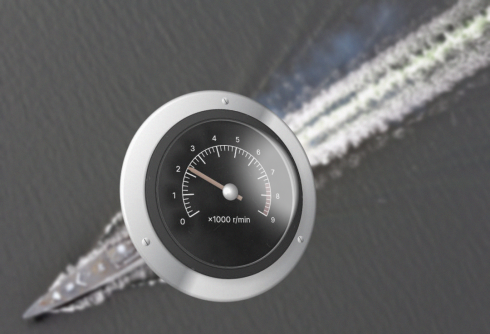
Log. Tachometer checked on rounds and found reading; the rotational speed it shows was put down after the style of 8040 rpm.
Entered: 2200 rpm
